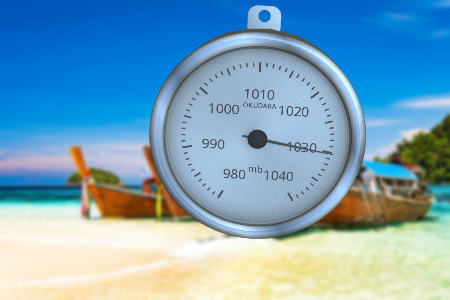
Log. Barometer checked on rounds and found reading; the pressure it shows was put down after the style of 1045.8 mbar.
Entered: 1030 mbar
